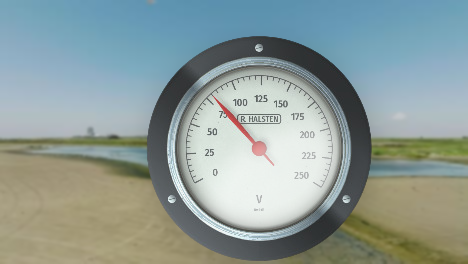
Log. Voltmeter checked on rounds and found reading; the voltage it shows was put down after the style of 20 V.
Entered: 80 V
